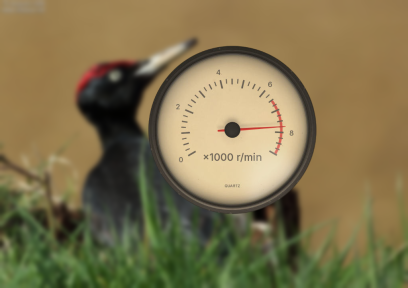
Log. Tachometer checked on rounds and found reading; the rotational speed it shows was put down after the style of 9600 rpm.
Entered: 7750 rpm
